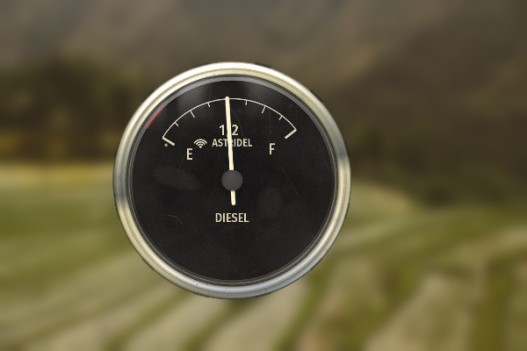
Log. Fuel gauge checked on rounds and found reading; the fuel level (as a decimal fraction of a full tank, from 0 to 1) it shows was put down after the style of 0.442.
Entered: 0.5
